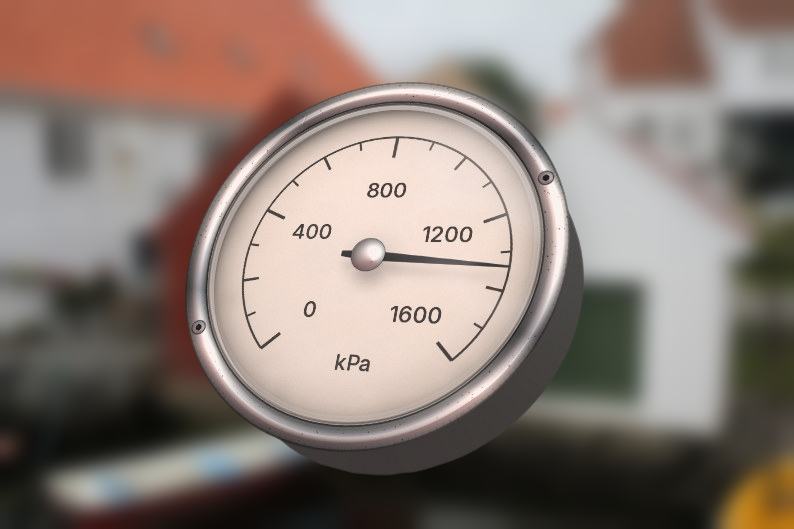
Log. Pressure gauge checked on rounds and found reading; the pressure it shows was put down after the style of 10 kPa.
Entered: 1350 kPa
